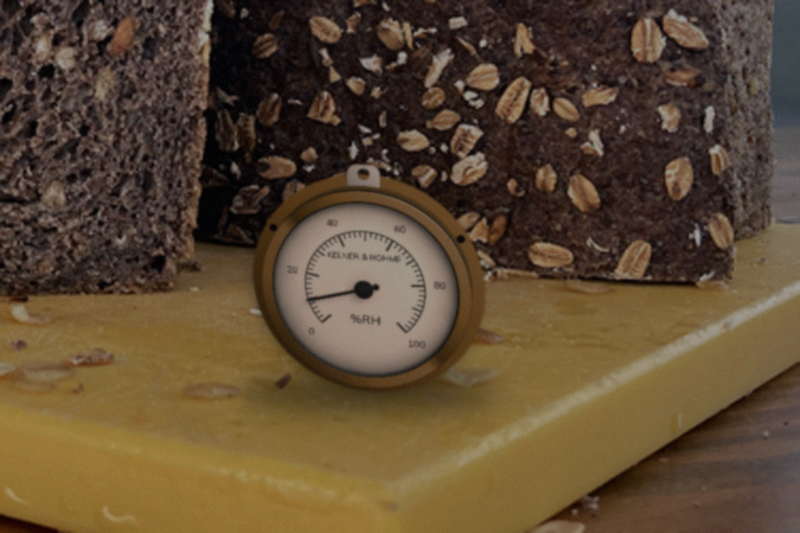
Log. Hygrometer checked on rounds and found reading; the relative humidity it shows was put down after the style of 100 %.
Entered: 10 %
